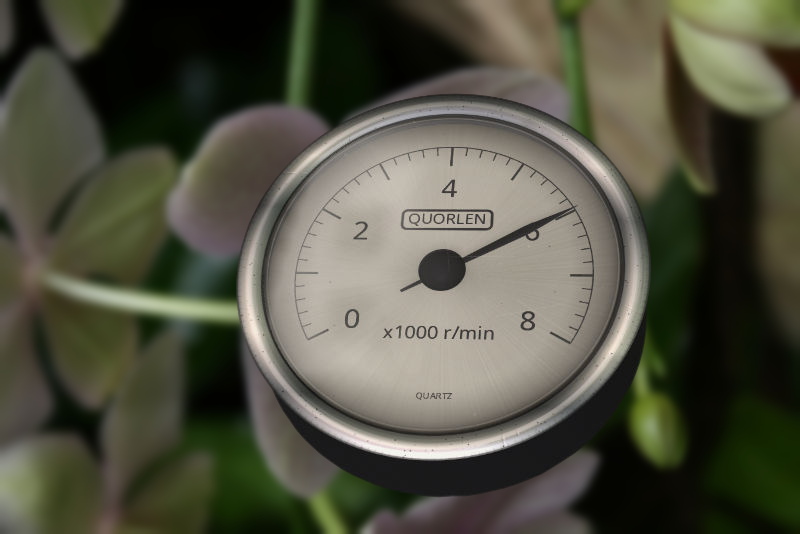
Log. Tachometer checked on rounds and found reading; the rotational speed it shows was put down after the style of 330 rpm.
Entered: 6000 rpm
